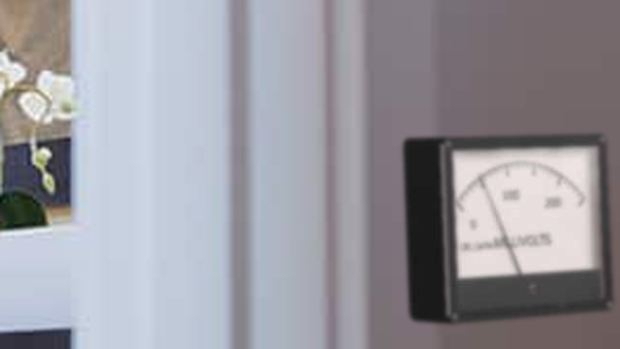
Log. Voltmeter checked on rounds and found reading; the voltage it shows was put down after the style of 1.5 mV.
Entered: 50 mV
